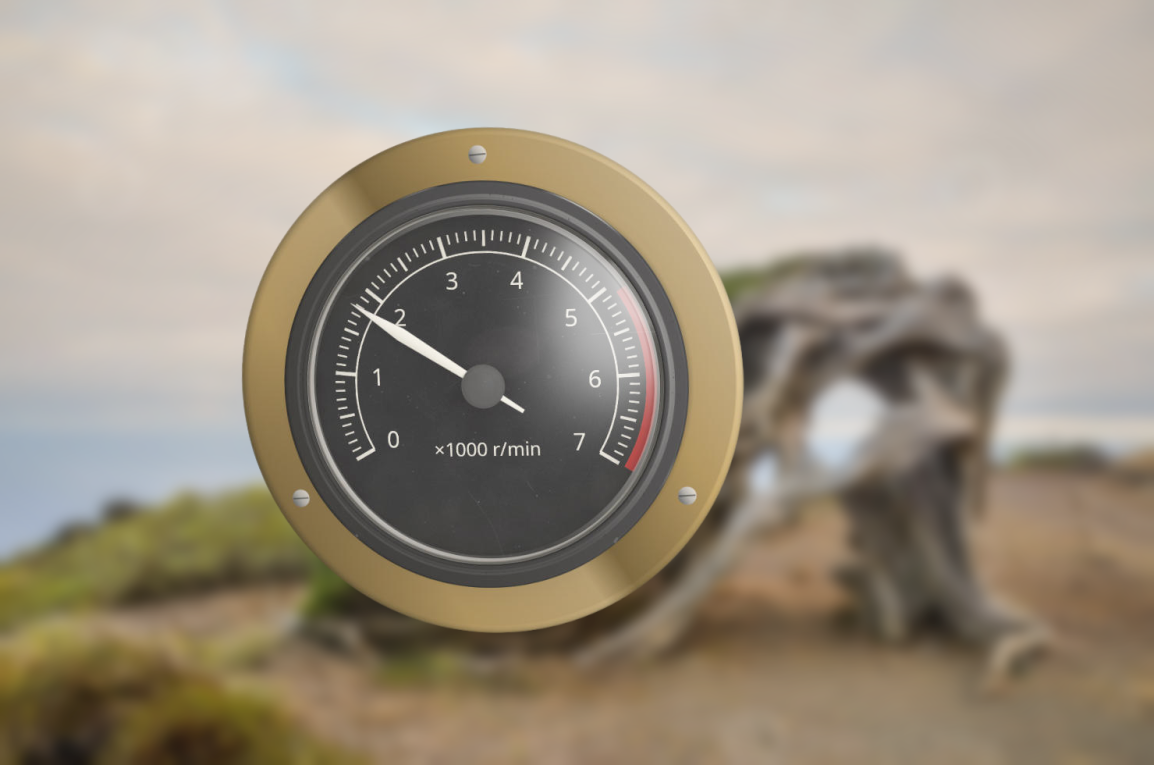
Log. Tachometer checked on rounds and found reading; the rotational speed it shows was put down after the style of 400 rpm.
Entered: 1800 rpm
